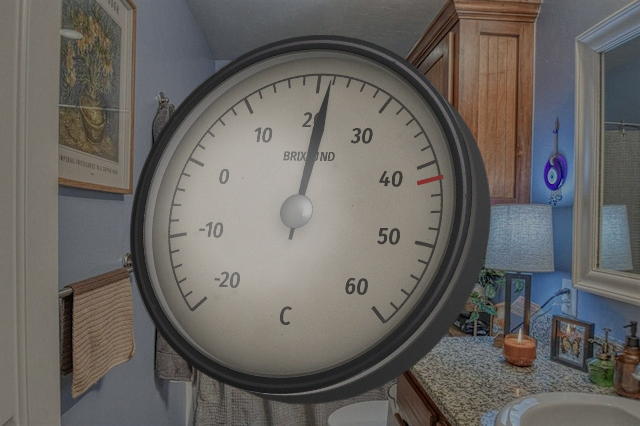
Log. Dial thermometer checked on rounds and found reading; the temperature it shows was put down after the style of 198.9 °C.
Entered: 22 °C
